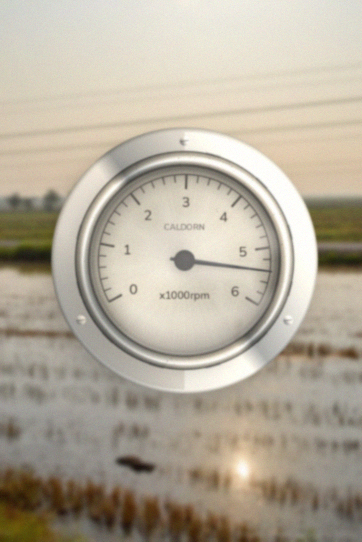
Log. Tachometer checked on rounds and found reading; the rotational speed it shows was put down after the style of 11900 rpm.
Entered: 5400 rpm
